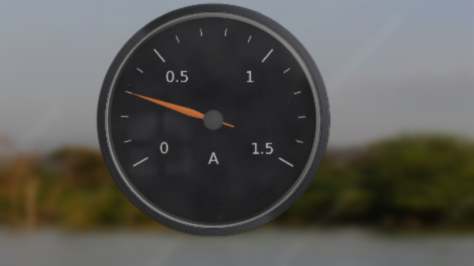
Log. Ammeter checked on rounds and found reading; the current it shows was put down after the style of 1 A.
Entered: 0.3 A
